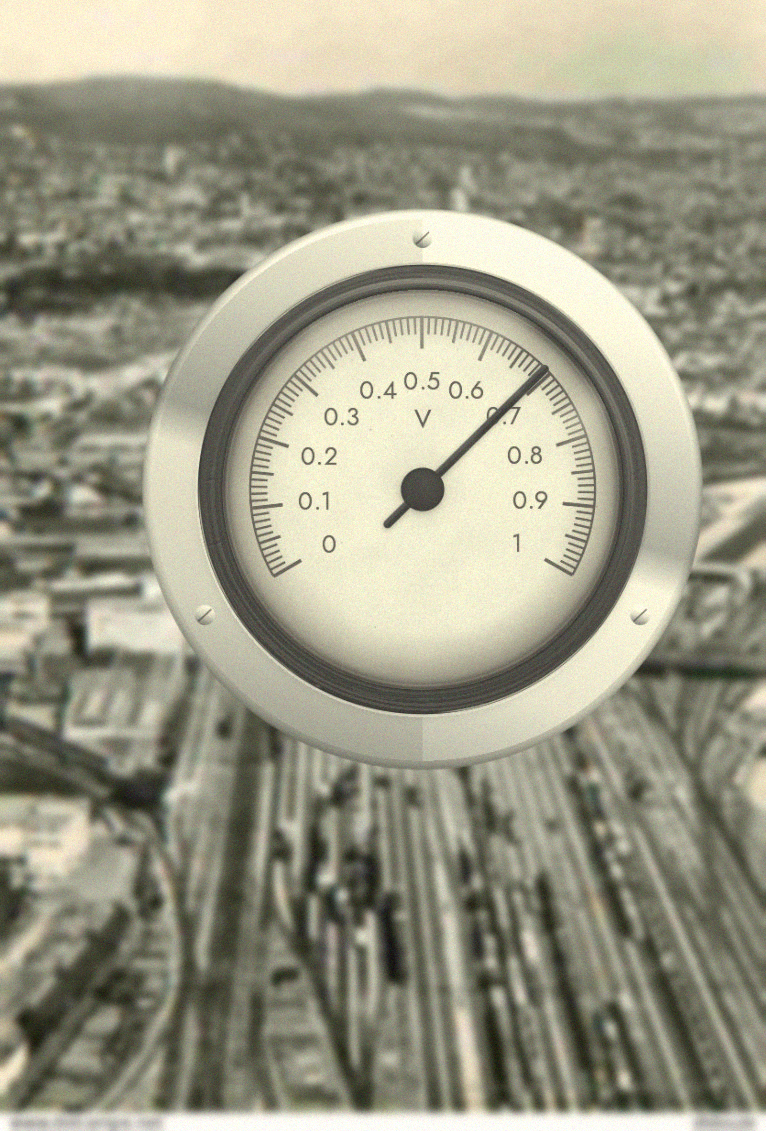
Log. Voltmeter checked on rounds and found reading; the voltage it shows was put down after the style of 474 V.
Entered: 0.69 V
